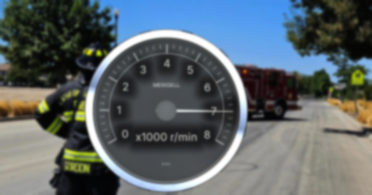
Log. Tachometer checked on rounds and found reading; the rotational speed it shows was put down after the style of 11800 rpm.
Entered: 7000 rpm
